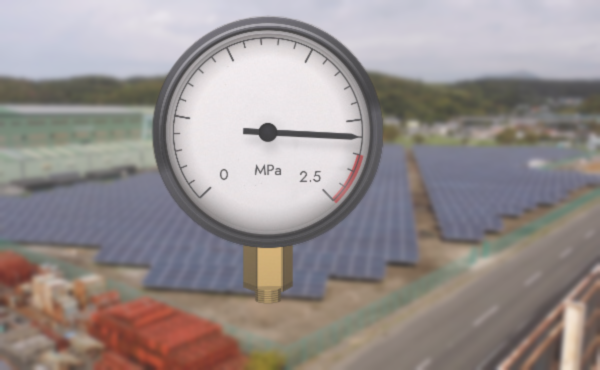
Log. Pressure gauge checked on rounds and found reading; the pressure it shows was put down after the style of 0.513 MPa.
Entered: 2.1 MPa
